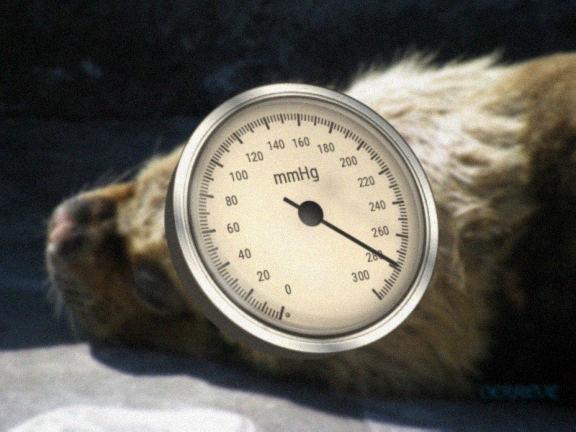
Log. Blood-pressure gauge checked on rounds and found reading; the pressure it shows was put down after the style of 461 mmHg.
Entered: 280 mmHg
